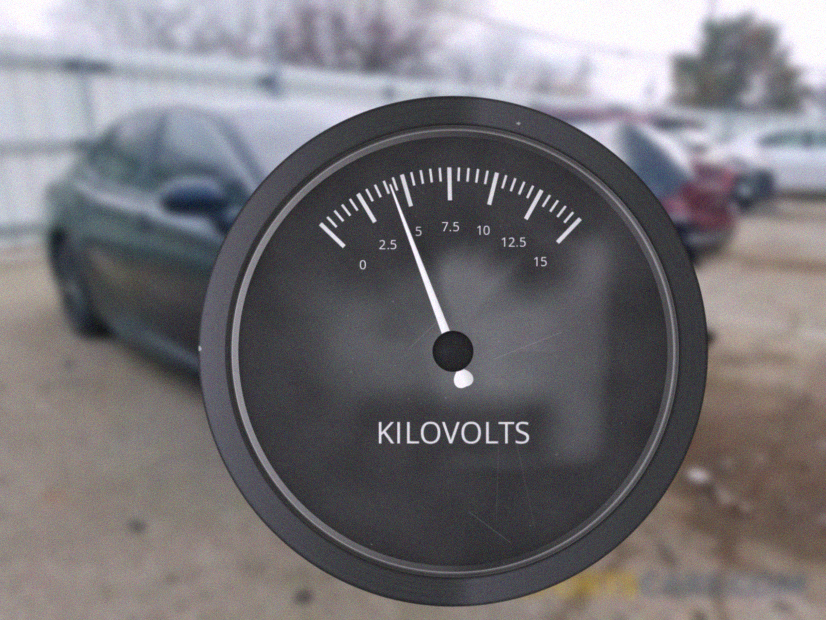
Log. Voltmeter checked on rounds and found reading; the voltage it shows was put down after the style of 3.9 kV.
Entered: 4.25 kV
